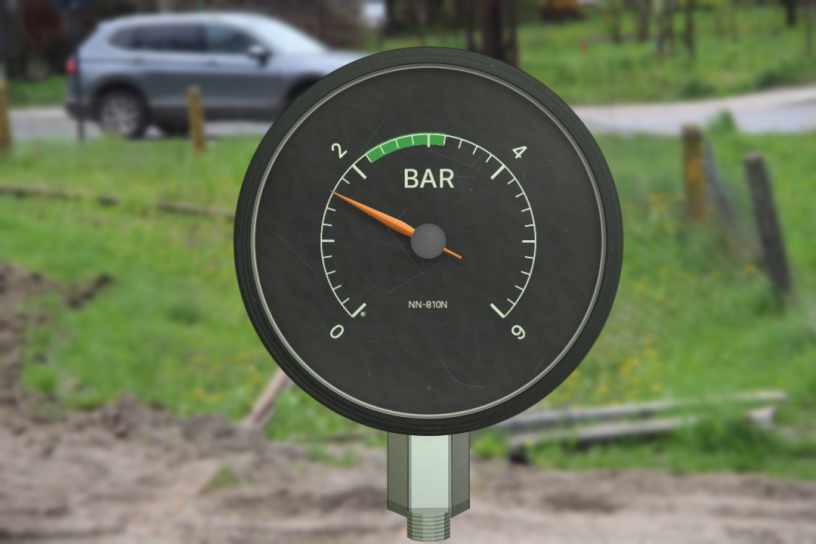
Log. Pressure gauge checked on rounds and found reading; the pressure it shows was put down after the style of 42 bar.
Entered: 1.6 bar
